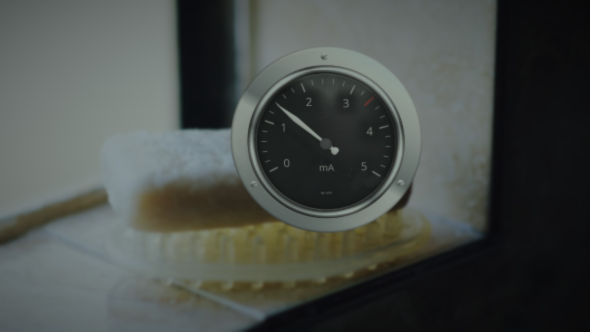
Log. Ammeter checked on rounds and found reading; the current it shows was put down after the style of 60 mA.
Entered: 1.4 mA
